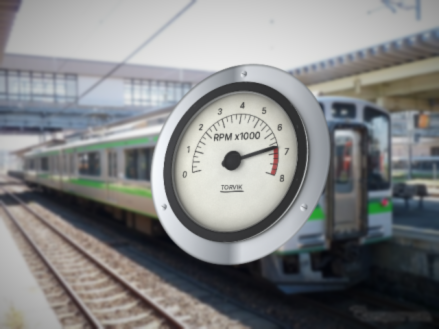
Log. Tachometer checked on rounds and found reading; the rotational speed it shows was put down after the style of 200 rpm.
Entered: 6750 rpm
